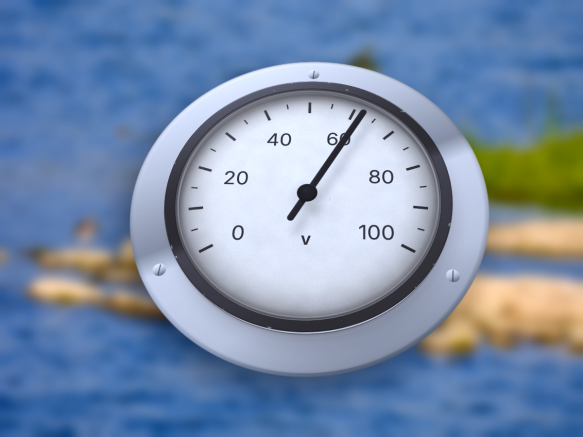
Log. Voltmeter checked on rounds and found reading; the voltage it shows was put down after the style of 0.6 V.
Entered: 62.5 V
